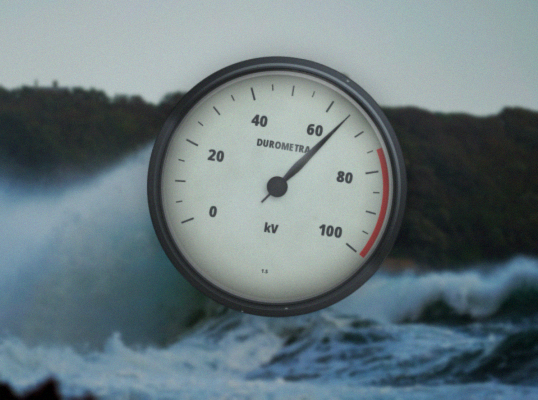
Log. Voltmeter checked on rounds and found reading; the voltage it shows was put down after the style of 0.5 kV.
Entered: 65 kV
